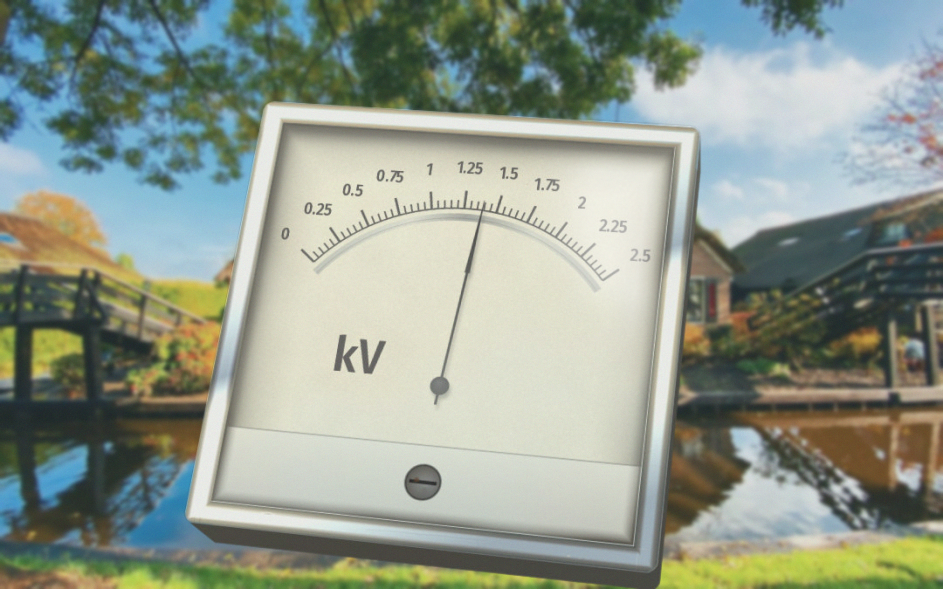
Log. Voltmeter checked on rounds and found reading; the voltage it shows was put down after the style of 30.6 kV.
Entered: 1.4 kV
